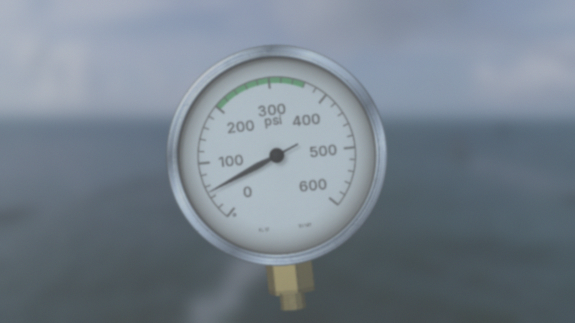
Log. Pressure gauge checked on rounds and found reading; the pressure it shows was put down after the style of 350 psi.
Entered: 50 psi
